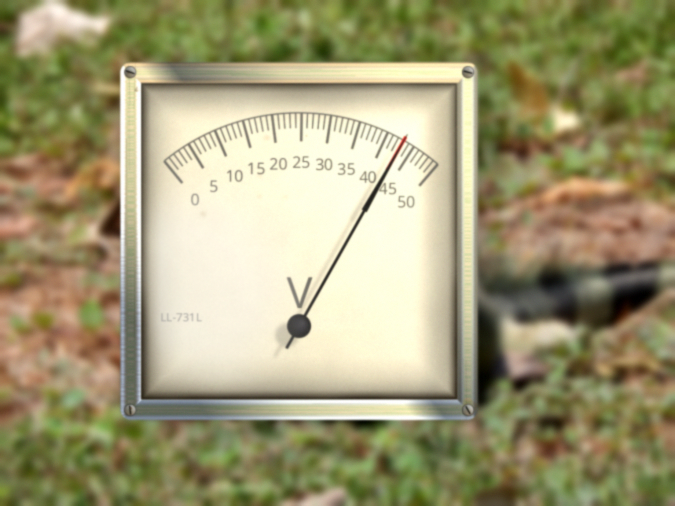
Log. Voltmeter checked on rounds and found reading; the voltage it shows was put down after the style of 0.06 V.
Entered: 43 V
